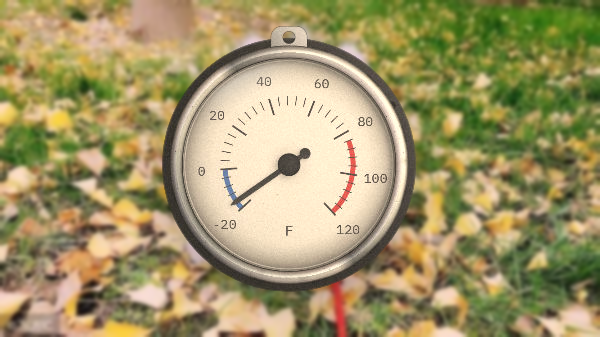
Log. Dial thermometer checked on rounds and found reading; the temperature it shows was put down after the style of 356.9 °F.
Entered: -16 °F
